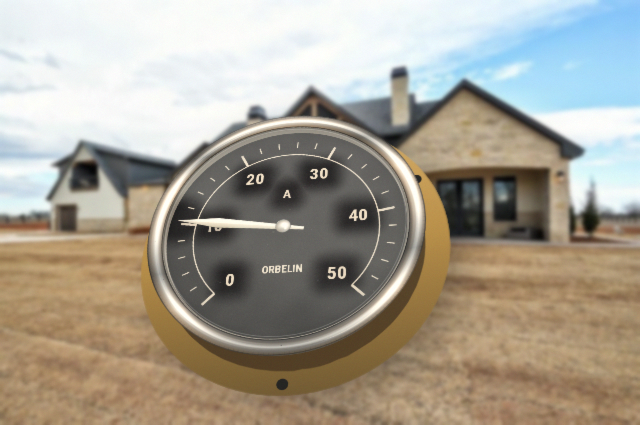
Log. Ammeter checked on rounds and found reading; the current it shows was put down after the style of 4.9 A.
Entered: 10 A
